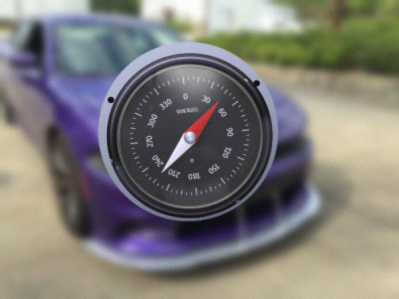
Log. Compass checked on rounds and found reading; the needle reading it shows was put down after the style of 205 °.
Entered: 45 °
